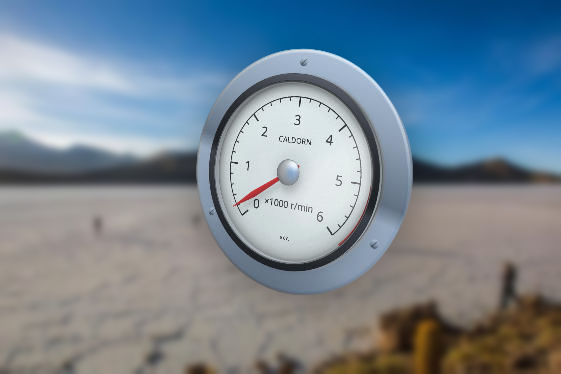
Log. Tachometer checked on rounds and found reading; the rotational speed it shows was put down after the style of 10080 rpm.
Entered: 200 rpm
